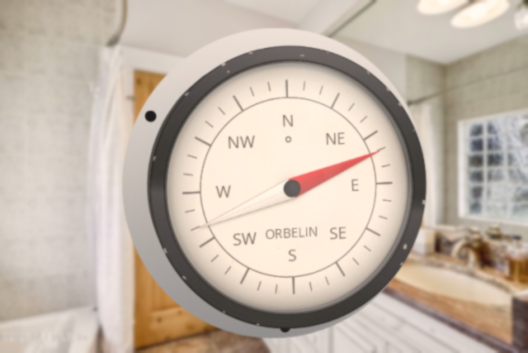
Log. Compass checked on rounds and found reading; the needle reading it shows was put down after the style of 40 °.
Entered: 70 °
